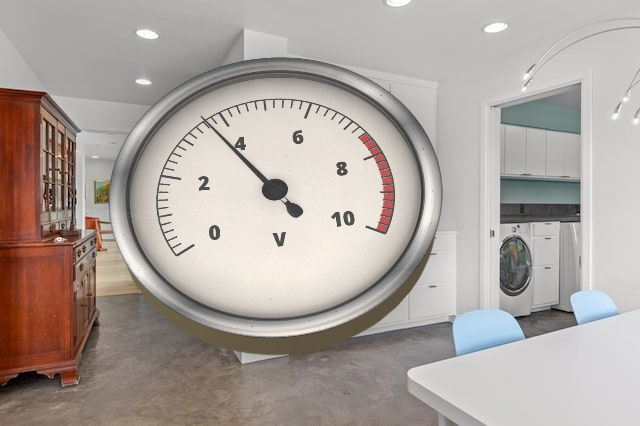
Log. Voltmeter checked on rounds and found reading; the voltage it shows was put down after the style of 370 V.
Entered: 3.6 V
